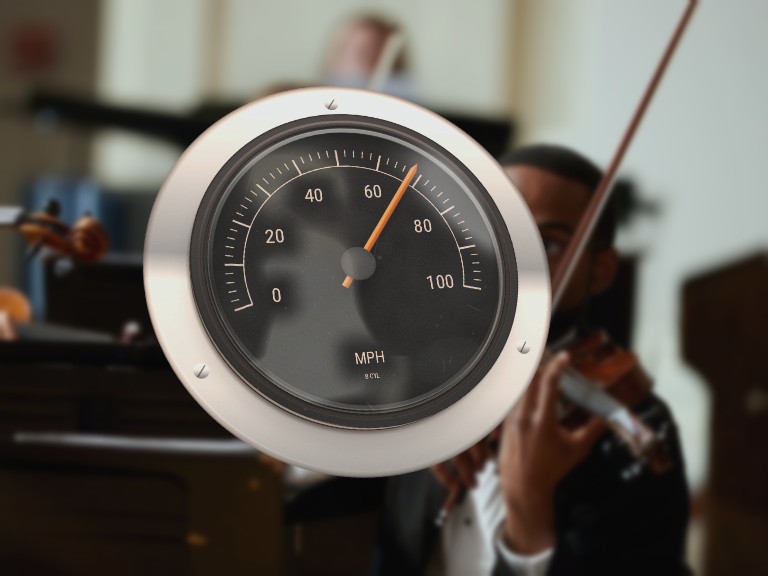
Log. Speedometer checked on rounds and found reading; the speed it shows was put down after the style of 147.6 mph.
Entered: 68 mph
